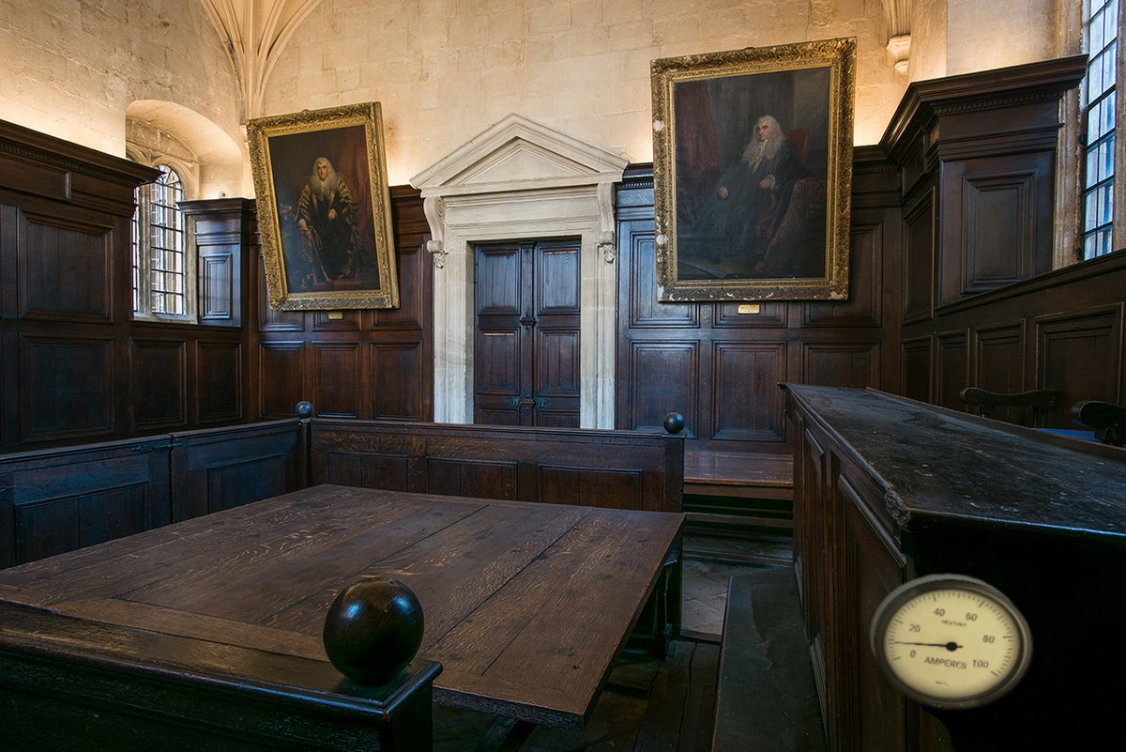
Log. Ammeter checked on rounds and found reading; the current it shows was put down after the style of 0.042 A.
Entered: 10 A
